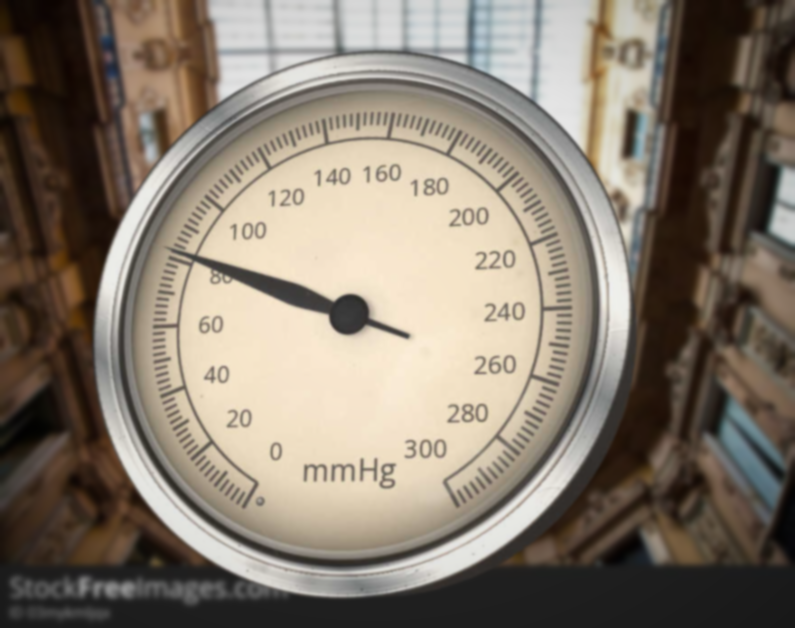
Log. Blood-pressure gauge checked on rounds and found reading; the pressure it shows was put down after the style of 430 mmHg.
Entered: 82 mmHg
